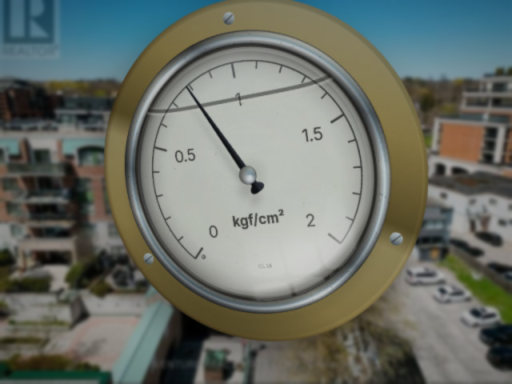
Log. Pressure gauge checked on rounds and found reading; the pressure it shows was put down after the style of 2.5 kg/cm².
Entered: 0.8 kg/cm²
